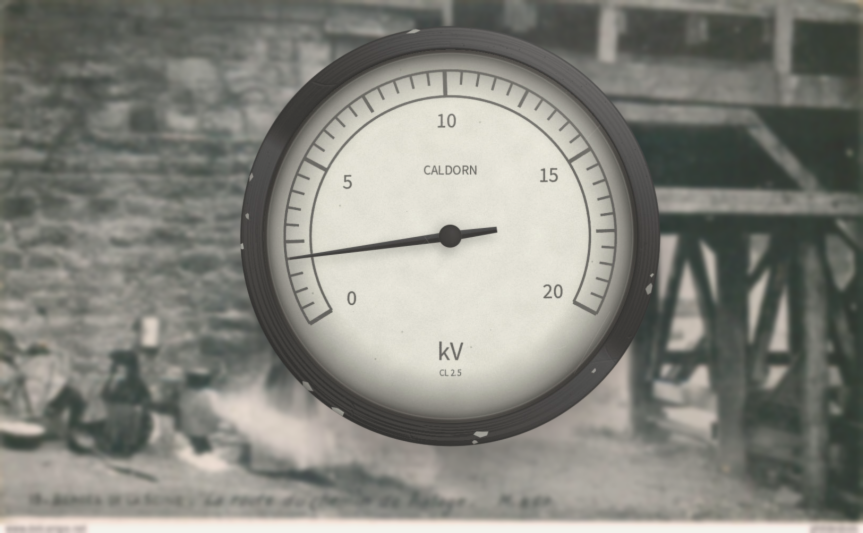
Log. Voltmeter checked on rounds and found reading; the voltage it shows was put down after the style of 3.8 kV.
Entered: 2 kV
